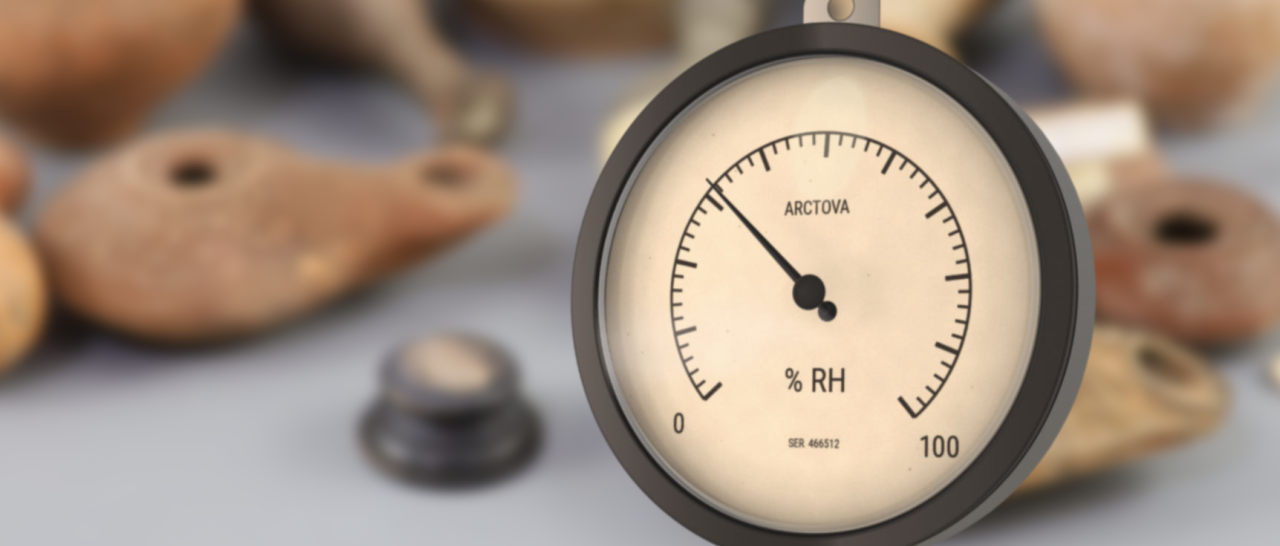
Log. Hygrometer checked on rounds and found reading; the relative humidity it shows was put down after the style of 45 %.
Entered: 32 %
